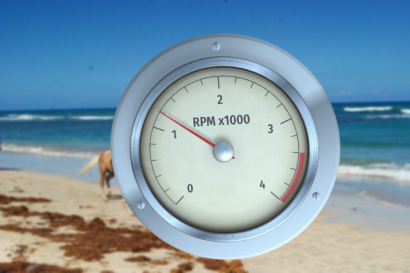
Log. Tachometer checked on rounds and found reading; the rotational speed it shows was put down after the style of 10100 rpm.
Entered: 1200 rpm
